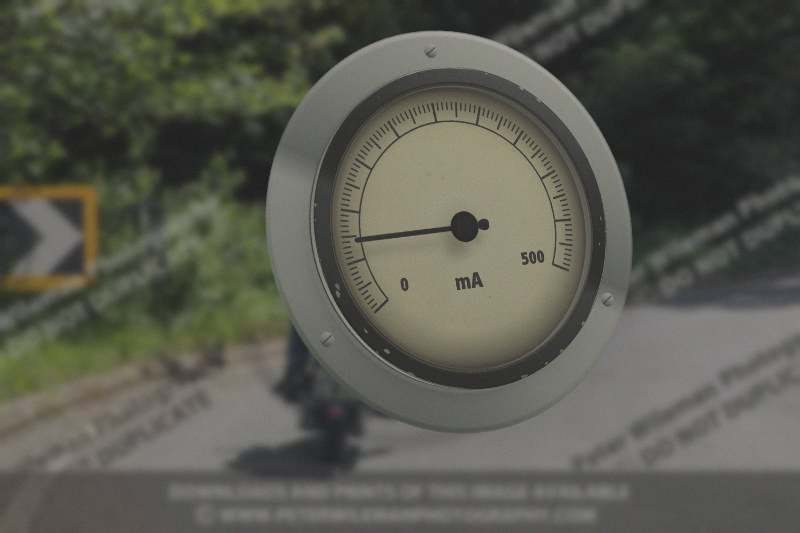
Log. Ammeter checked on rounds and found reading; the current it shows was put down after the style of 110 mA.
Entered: 70 mA
